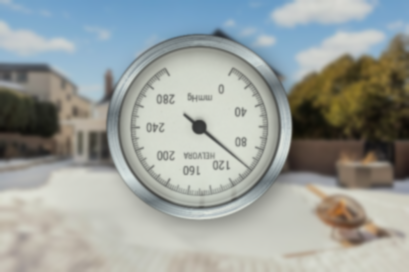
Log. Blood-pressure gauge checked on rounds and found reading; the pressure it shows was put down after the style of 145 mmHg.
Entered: 100 mmHg
